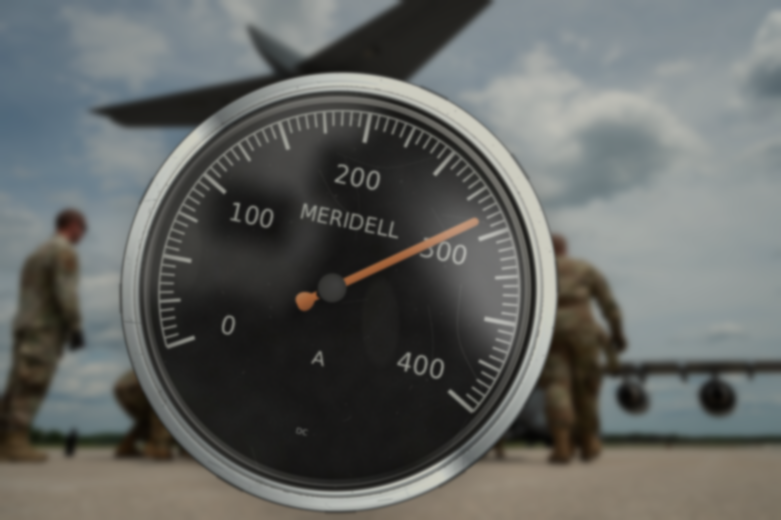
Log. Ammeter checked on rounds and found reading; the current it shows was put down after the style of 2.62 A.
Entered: 290 A
